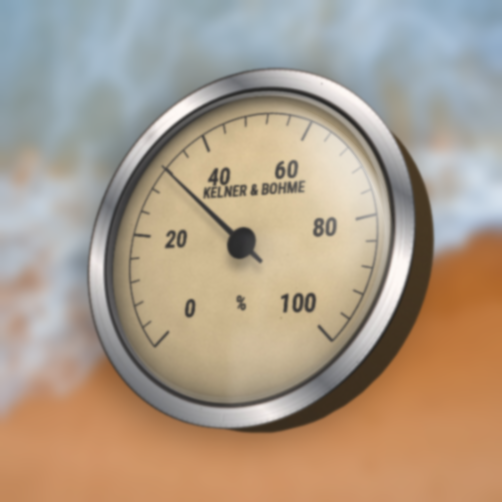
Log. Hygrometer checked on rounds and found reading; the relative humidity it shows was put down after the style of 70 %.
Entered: 32 %
